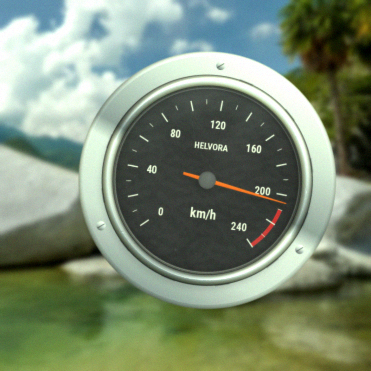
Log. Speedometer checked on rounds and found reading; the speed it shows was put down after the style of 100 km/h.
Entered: 205 km/h
